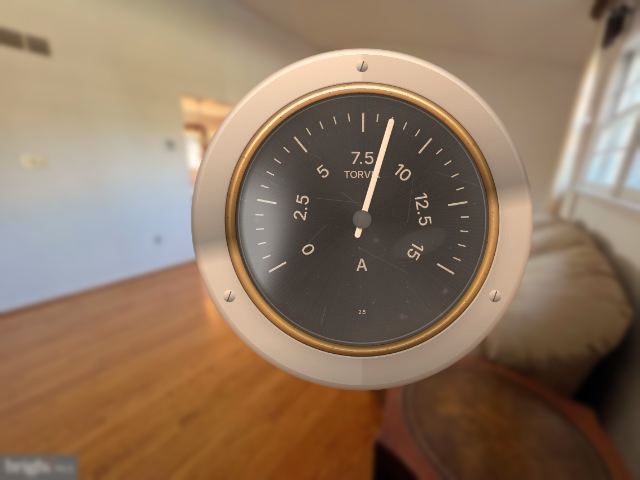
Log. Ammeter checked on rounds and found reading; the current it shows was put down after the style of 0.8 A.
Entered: 8.5 A
